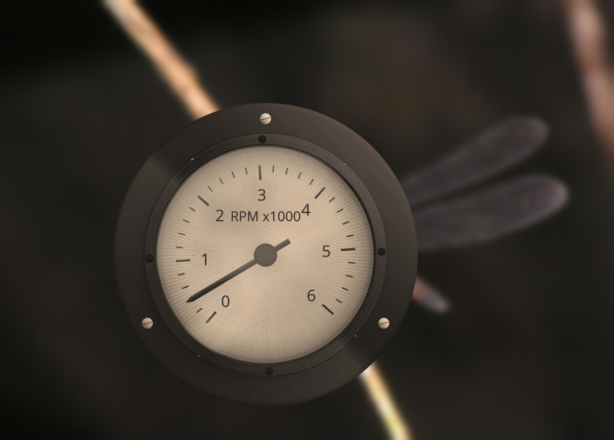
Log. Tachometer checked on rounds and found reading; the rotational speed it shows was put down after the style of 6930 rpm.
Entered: 400 rpm
